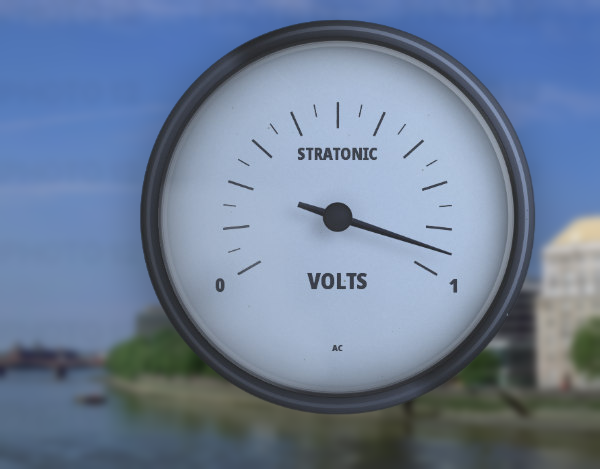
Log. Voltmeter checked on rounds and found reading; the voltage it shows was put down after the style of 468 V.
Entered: 0.95 V
